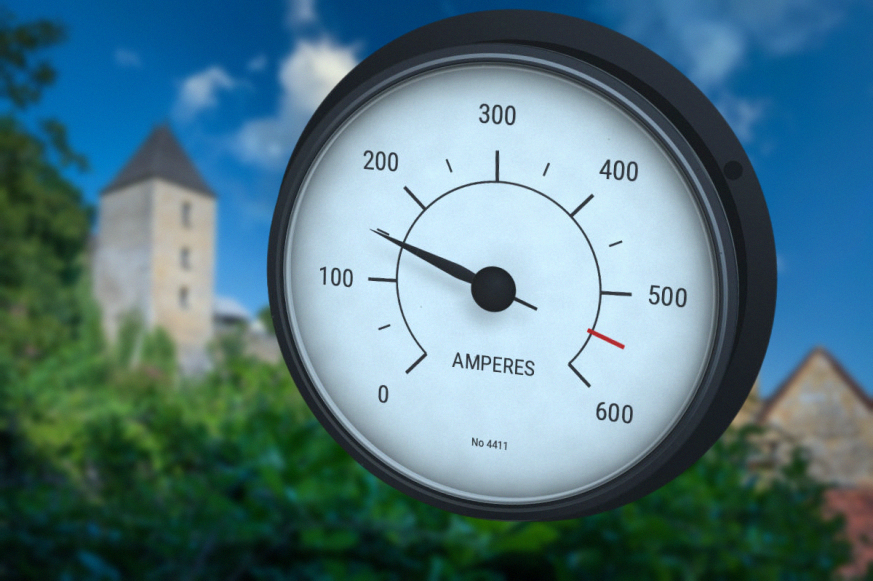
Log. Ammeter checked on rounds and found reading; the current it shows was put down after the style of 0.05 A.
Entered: 150 A
